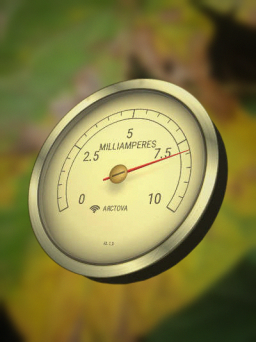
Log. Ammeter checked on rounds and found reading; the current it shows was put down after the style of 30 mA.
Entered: 8 mA
